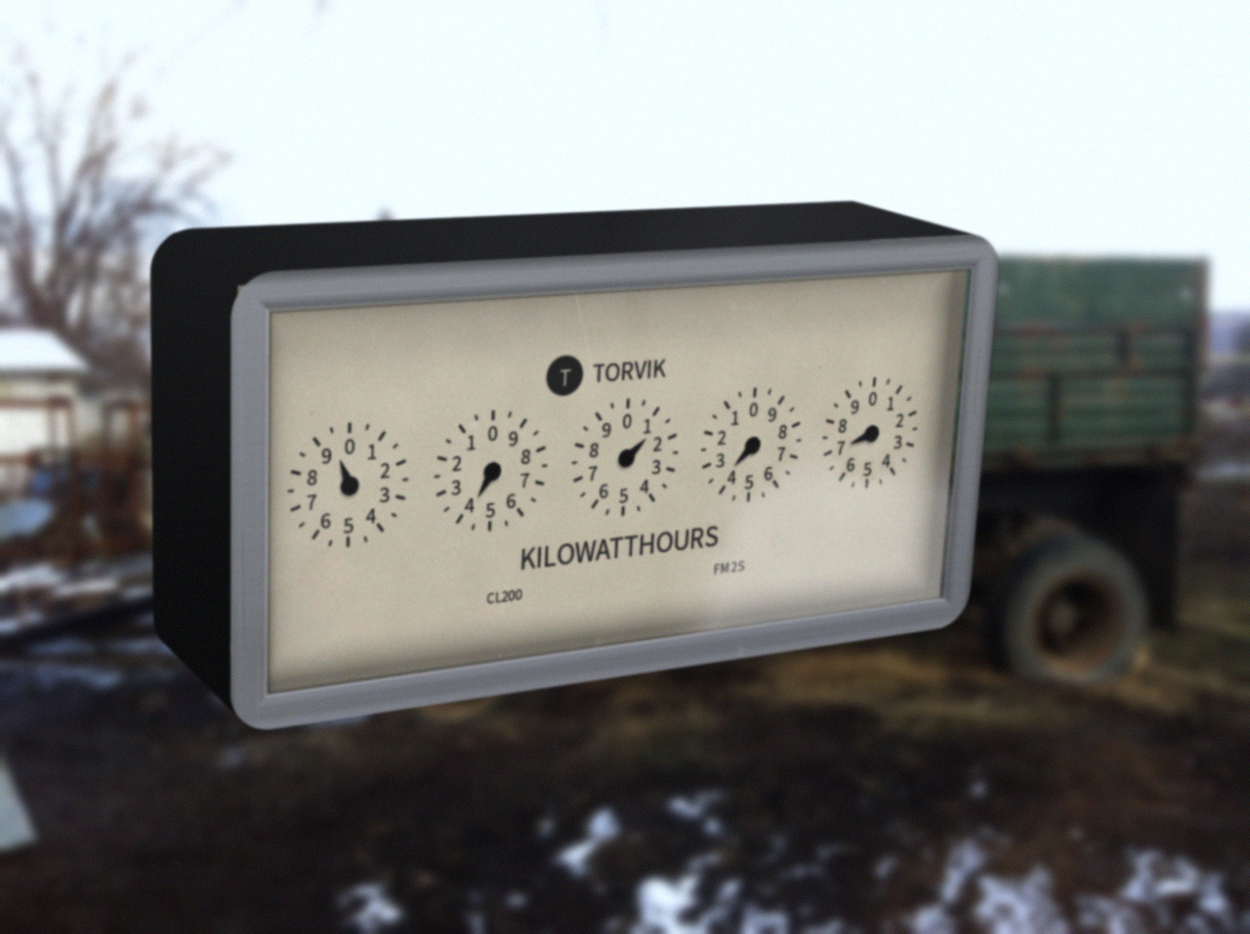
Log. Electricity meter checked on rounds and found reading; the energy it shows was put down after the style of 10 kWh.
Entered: 94137 kWh
